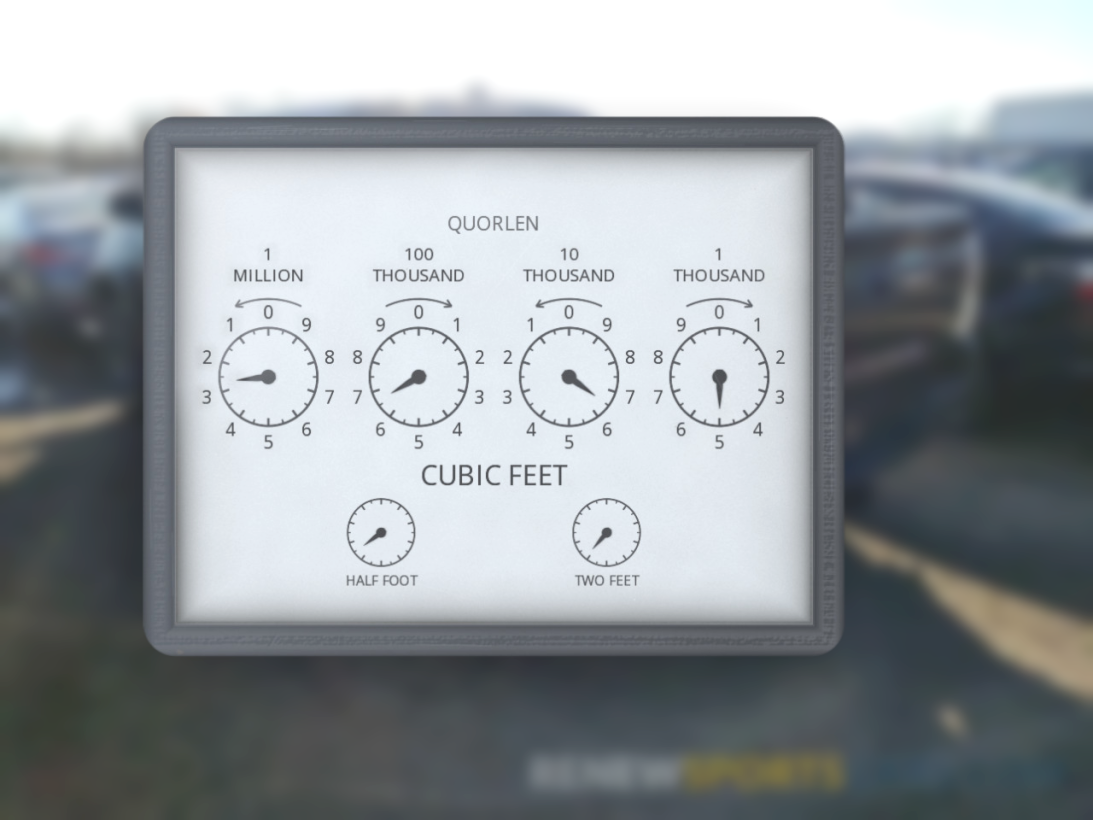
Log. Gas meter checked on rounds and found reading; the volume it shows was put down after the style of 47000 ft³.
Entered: 266500 ft³
